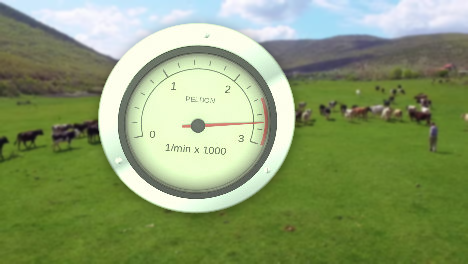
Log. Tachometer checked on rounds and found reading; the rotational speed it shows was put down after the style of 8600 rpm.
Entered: 2700 rpm
